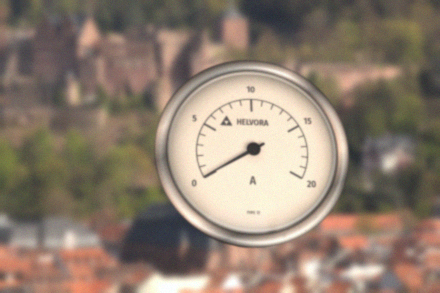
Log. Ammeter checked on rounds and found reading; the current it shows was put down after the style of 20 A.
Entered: 0 A
